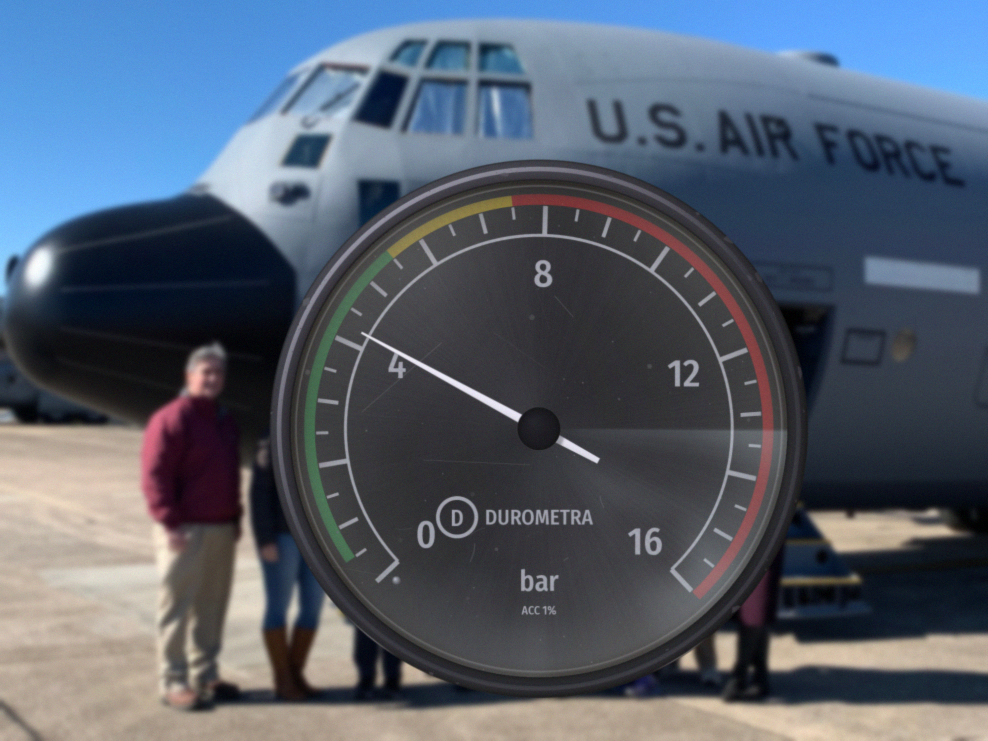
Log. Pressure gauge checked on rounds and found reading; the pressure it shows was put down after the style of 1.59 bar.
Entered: 4.25 bar
